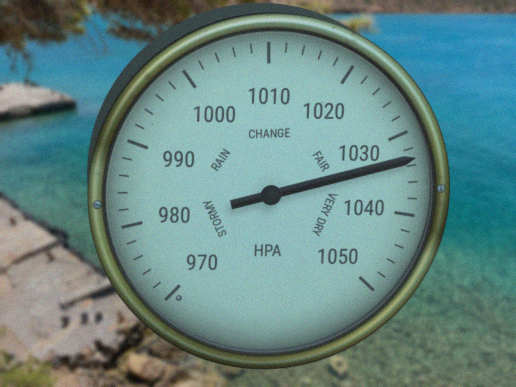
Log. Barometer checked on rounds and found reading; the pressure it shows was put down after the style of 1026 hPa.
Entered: 1033 hPa
